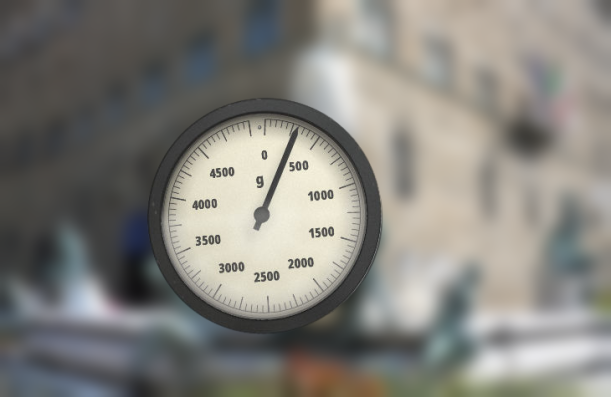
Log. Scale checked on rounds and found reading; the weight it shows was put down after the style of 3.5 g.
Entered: 300 g
